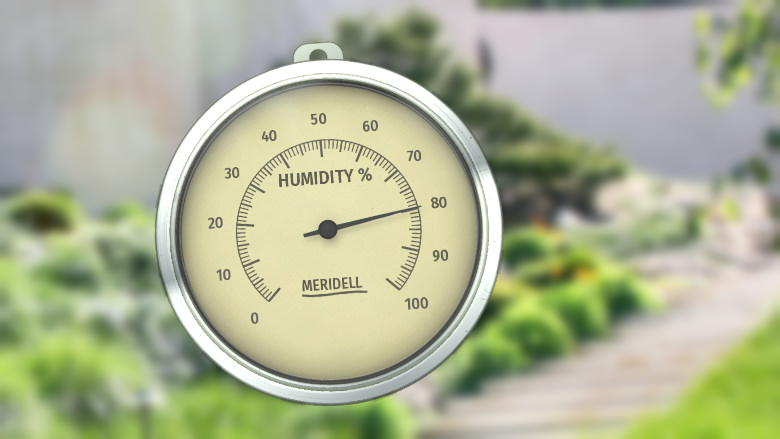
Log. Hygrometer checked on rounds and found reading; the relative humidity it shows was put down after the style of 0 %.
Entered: 80 %
